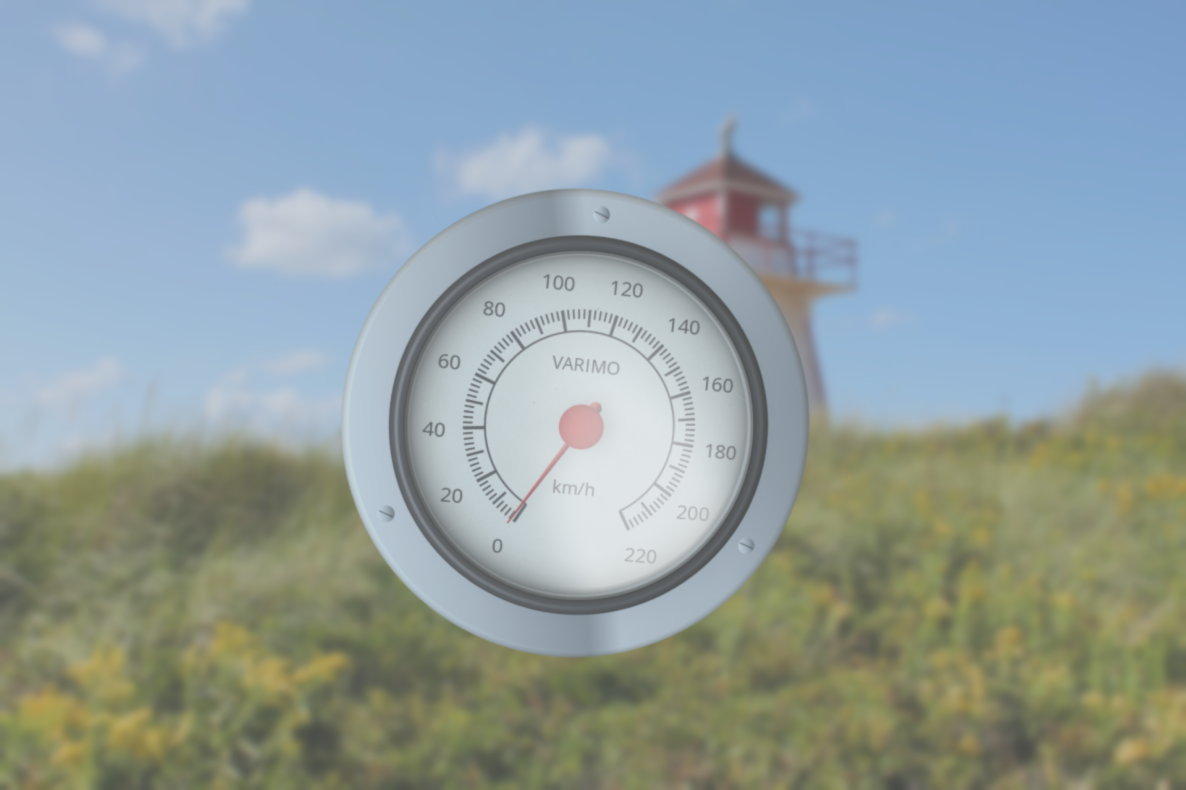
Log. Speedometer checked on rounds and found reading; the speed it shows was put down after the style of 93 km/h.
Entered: 2 km/h
